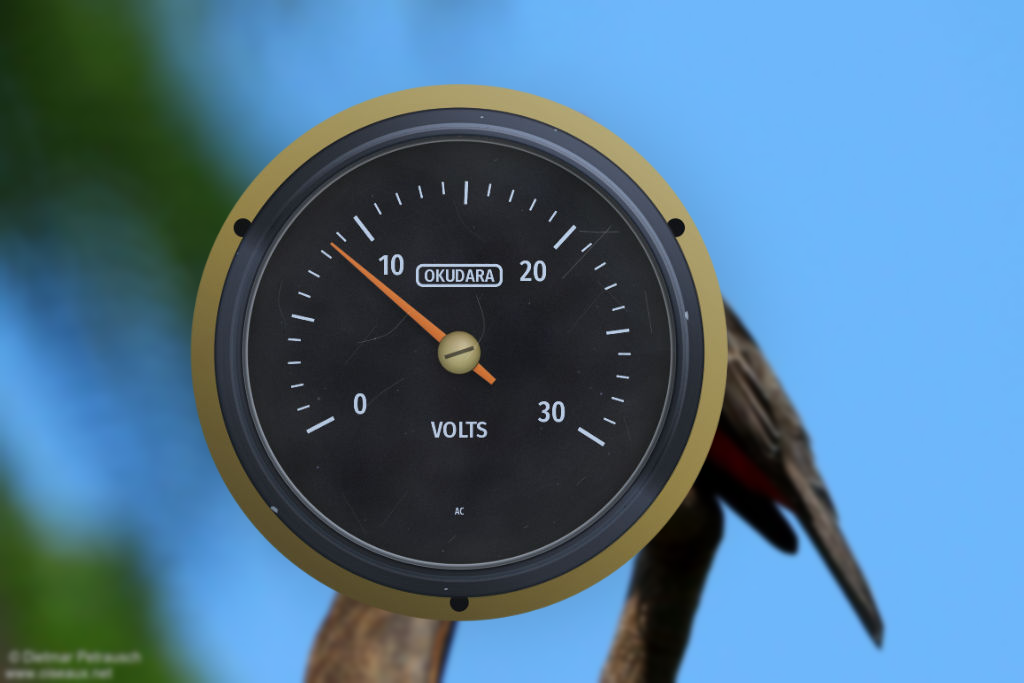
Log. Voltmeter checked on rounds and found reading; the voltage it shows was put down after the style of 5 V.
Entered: 8.5 V
